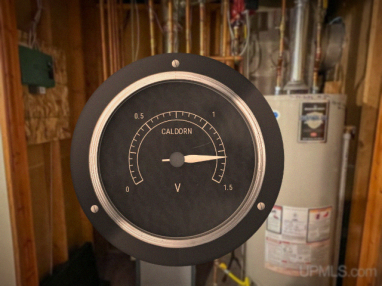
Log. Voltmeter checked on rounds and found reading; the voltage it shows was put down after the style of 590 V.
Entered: 1.3 V
